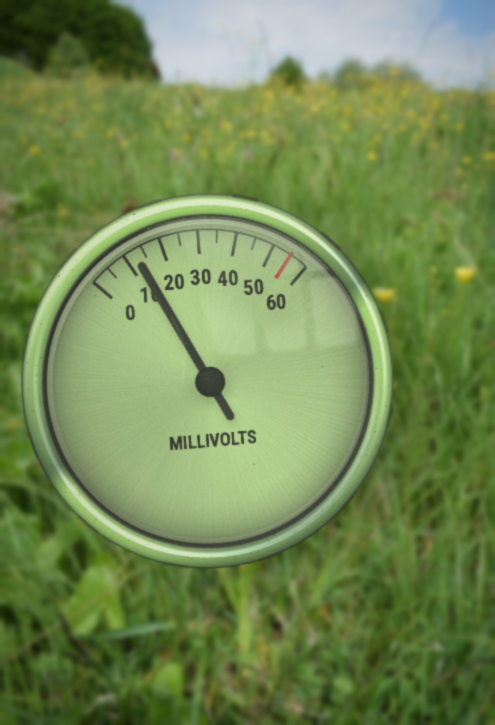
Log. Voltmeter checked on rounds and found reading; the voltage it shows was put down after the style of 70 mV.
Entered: 12.5 mV
